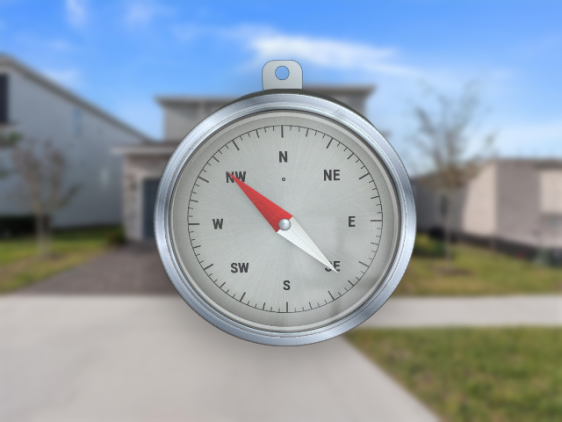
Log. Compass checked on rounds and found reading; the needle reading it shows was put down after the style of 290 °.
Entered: 315 °
